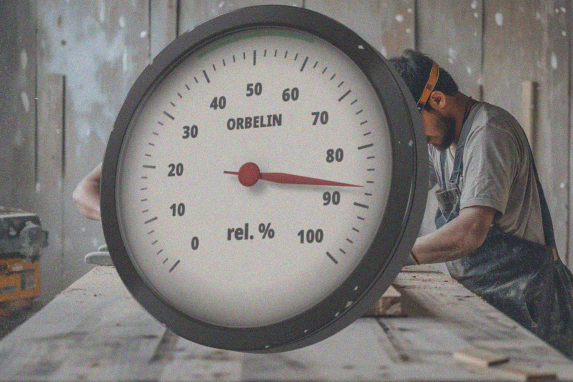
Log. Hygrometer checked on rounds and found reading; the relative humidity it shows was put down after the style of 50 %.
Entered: 87 %
